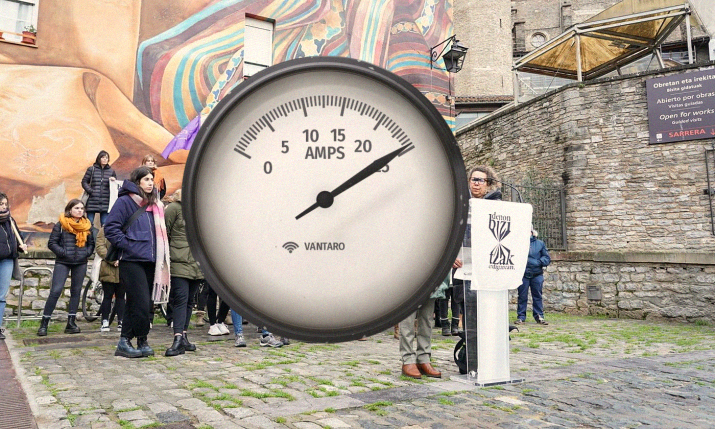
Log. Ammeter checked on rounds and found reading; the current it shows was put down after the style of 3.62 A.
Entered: 24.5 A
